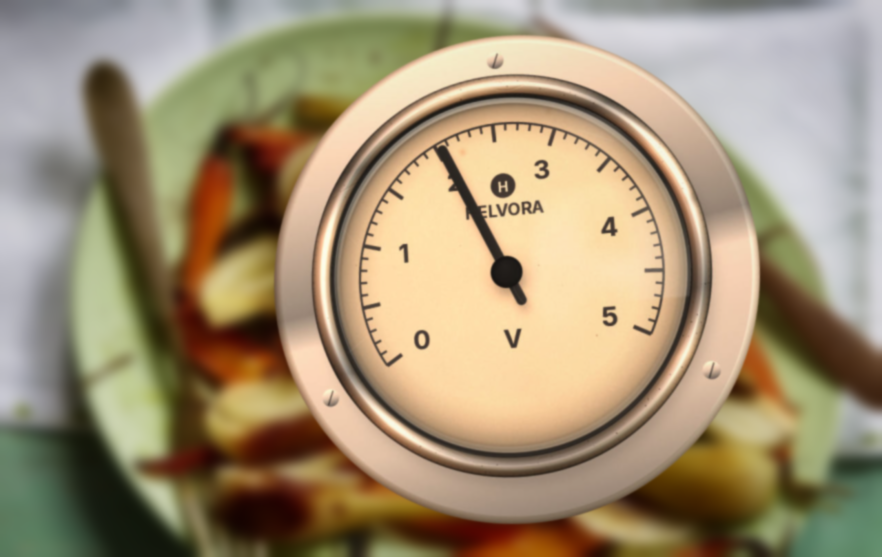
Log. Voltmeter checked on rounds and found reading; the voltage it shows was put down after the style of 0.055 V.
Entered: 2.05 V
